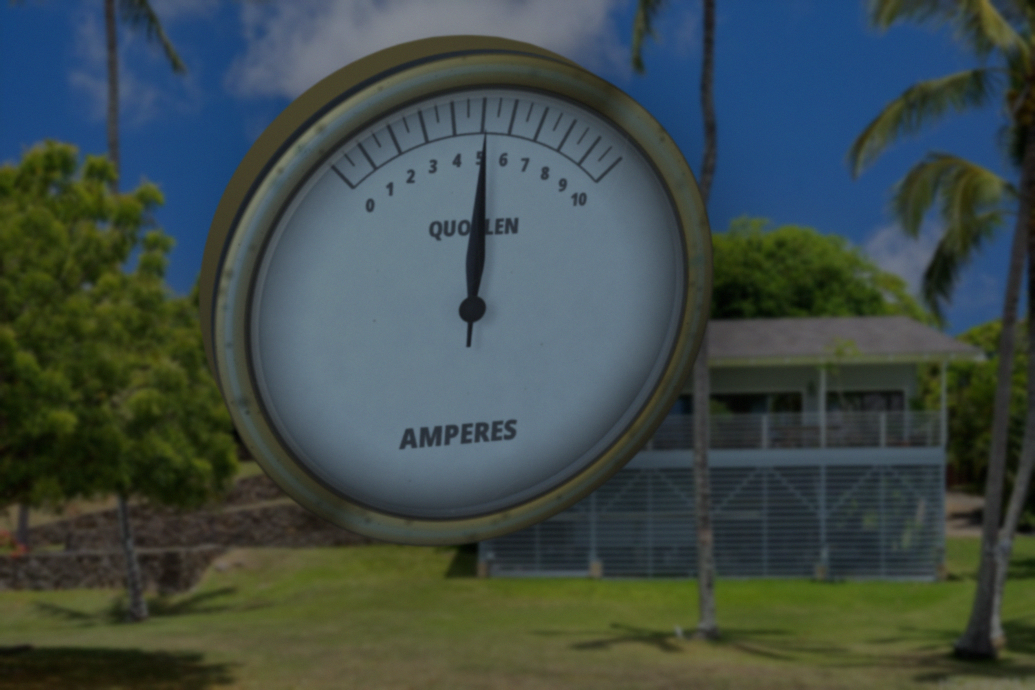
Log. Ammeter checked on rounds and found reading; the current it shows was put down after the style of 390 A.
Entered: 5 A
